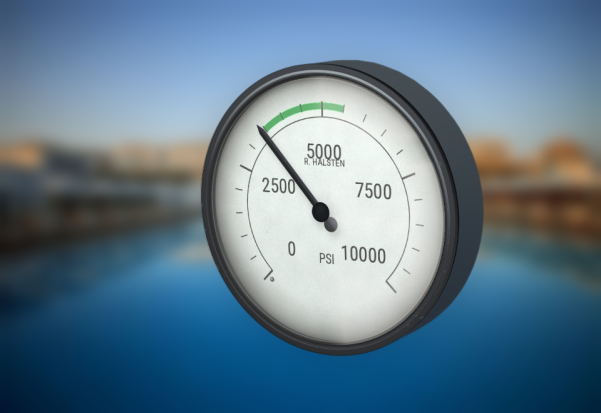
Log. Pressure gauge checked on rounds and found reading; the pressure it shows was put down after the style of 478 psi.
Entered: 3500 psi
